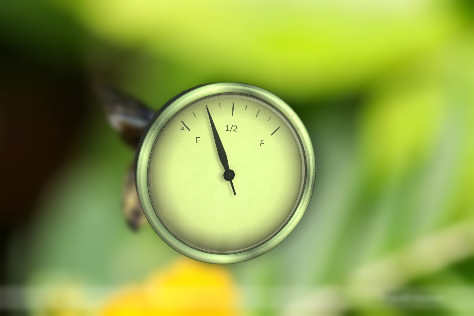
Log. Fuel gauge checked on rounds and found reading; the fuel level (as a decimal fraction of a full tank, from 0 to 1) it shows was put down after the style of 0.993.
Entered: 0.25
